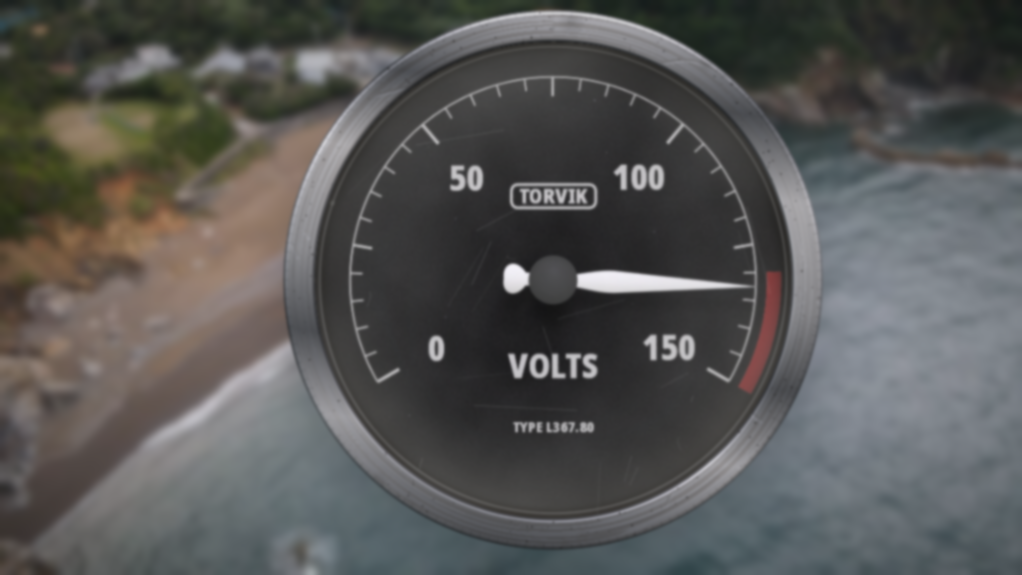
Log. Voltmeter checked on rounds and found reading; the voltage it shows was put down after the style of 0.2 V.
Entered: 132.5 V
